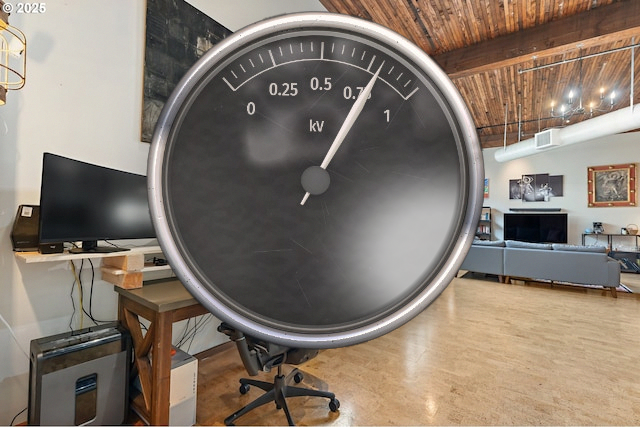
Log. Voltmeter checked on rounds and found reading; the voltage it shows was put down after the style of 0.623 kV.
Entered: 0.8 kV
